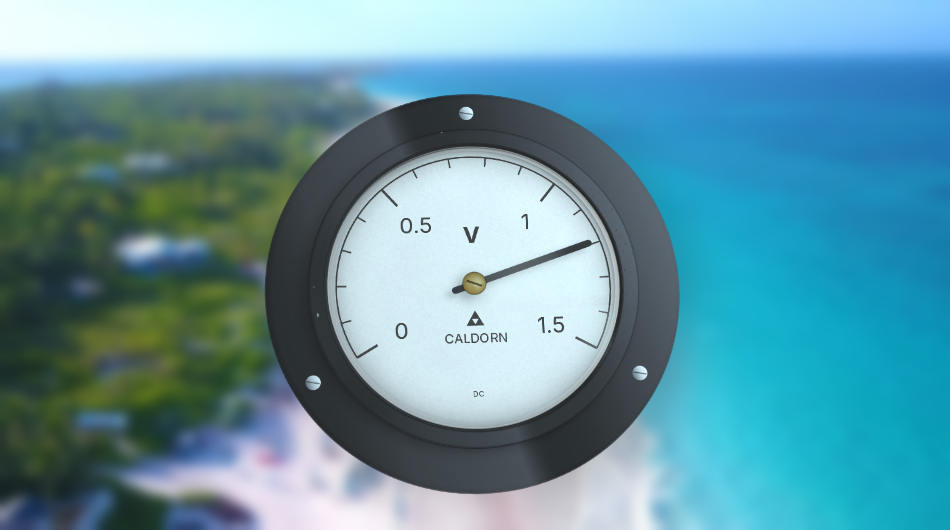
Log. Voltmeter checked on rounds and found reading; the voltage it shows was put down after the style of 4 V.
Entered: 1.2 V
